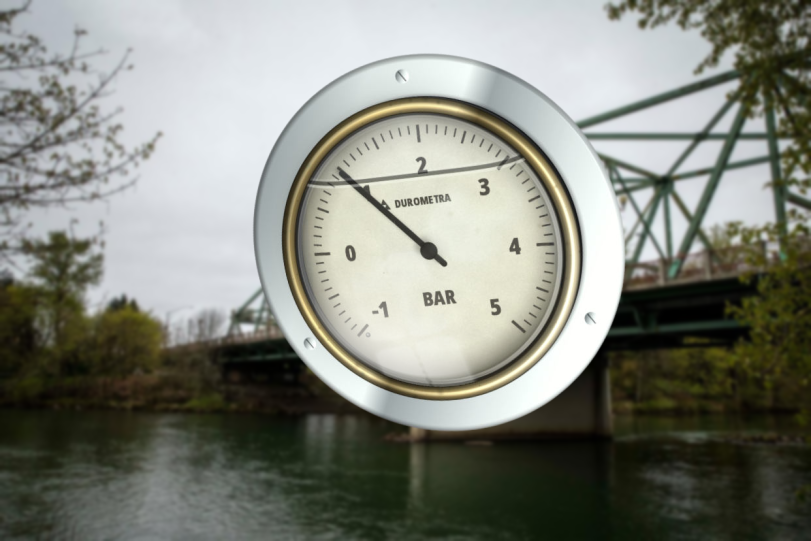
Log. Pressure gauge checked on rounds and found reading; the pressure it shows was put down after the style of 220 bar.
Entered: 1 bar
